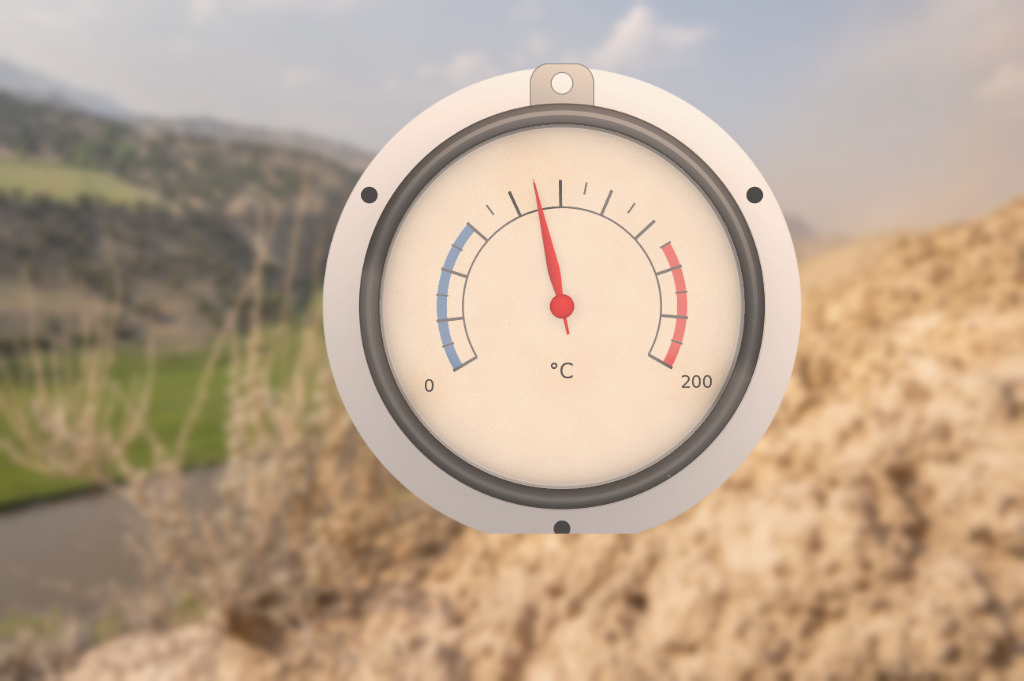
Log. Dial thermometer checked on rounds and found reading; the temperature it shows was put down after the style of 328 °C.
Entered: 90 °C
